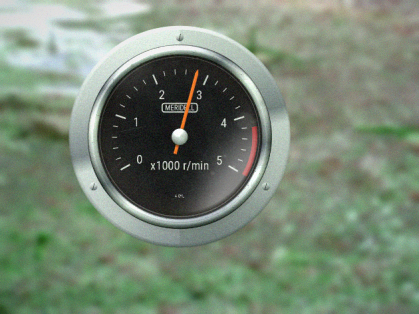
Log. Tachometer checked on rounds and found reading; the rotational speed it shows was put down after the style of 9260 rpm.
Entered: 2800 rpm
